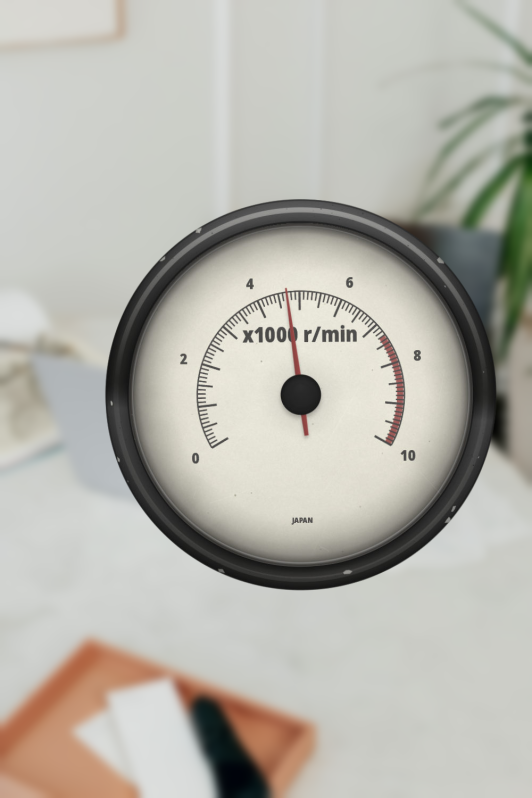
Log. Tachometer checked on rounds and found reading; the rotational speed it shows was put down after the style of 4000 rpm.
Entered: 4700 rpm
